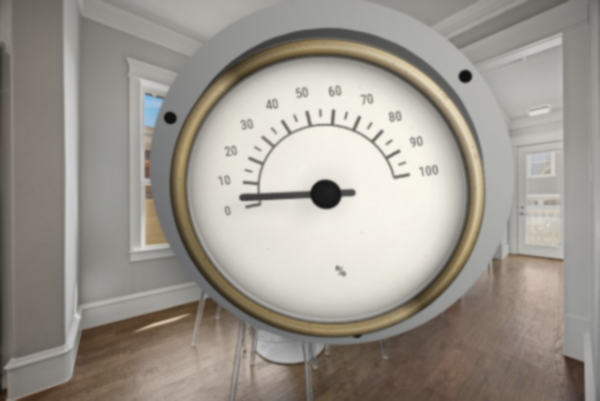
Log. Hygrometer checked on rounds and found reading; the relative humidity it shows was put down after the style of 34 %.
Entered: 5 %
